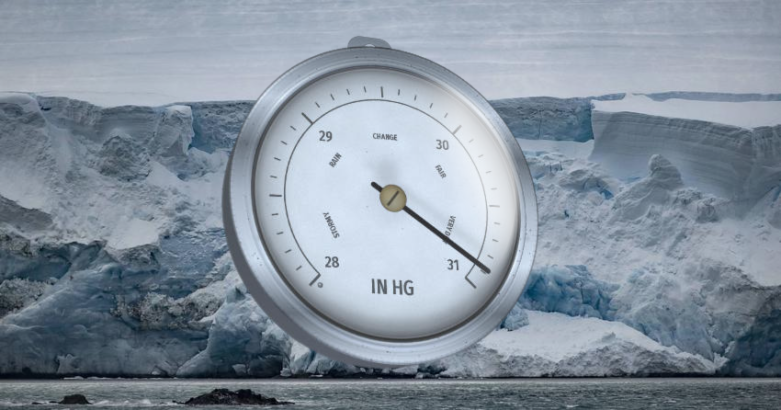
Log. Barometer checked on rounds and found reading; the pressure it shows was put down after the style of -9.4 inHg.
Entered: 30.9 inHg
